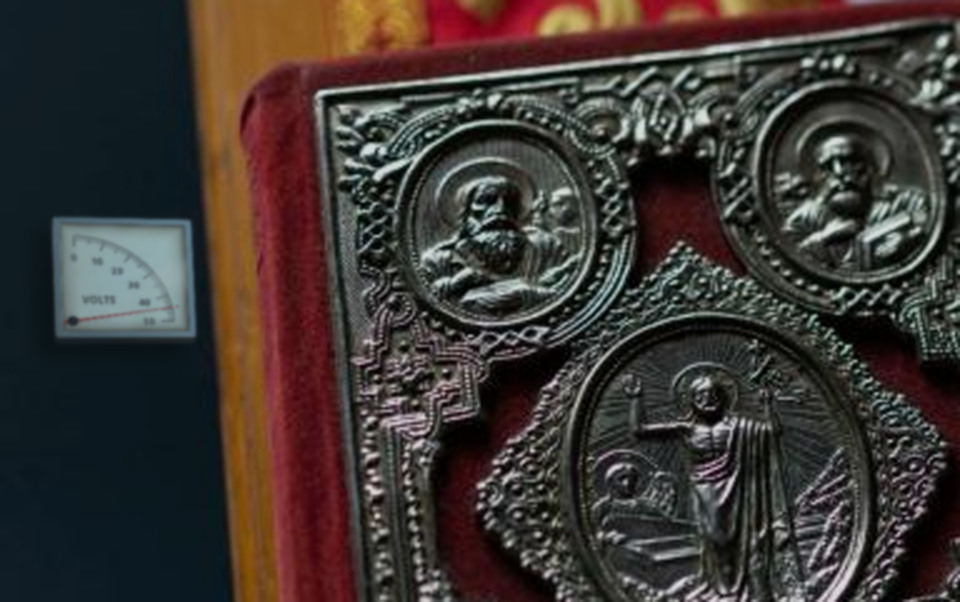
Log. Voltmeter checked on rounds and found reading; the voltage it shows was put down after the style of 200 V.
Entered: 45 V
